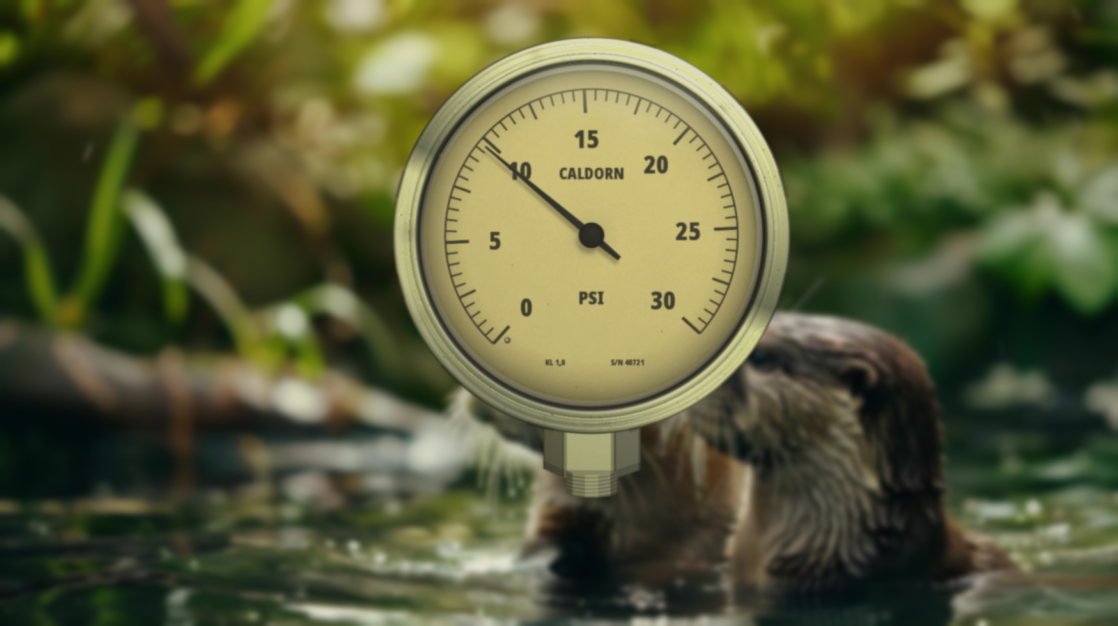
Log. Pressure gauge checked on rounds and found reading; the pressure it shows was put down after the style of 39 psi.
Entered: 9.75 psi
